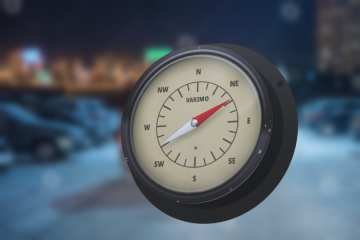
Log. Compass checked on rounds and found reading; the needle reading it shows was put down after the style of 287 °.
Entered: 60 °
